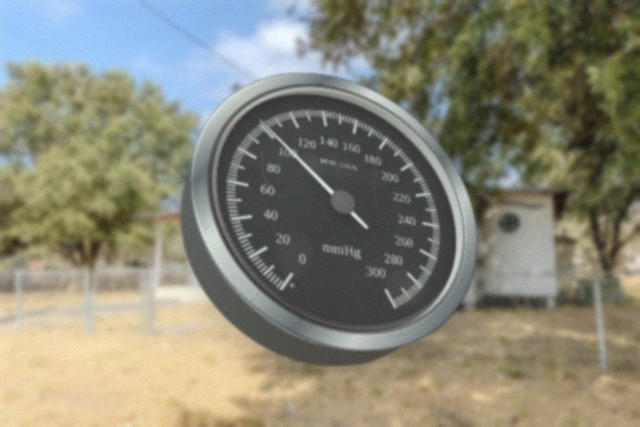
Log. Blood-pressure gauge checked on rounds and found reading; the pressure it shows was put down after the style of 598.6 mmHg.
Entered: 100 mmHg
